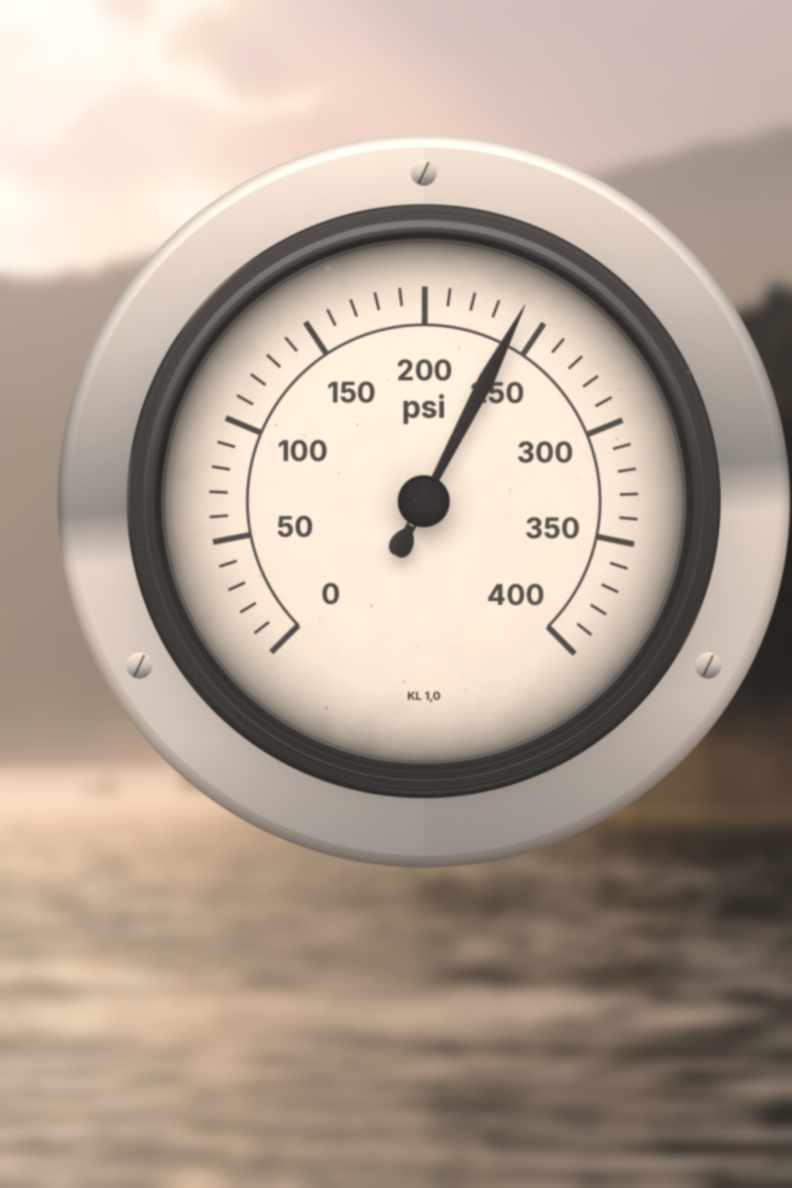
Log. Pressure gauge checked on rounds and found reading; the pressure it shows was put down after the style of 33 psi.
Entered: 240 psi
